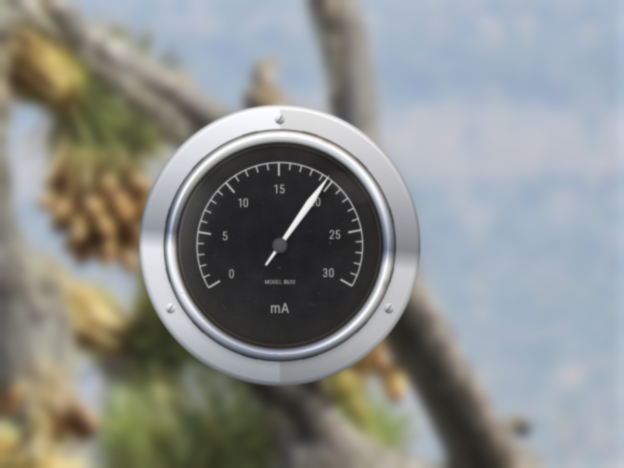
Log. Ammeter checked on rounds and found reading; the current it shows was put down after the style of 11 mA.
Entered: 19.5 mA
